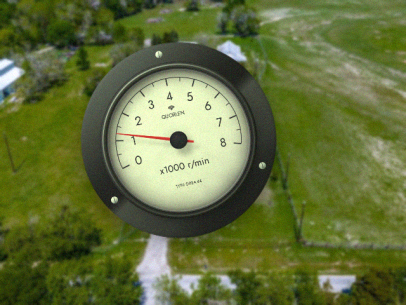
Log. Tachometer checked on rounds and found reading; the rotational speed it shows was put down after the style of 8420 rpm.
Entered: 1250 rpm
